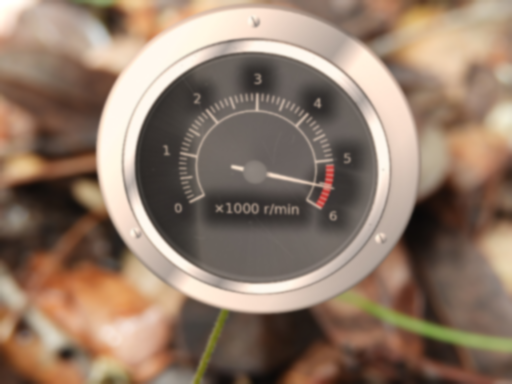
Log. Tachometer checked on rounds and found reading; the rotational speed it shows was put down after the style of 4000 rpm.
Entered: 5500 rpm
